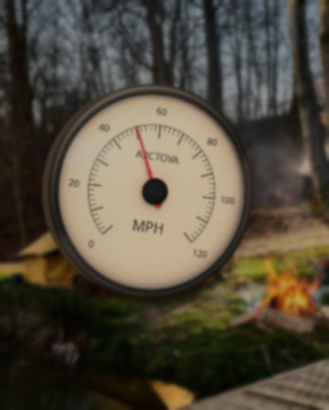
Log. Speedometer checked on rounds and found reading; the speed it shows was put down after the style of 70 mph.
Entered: 50 mph
